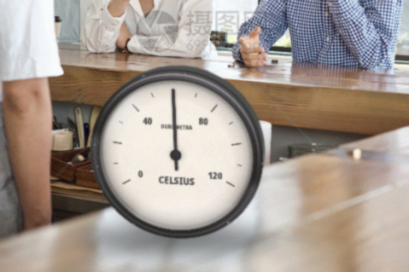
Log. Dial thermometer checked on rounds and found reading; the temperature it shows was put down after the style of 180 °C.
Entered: 60 °C
